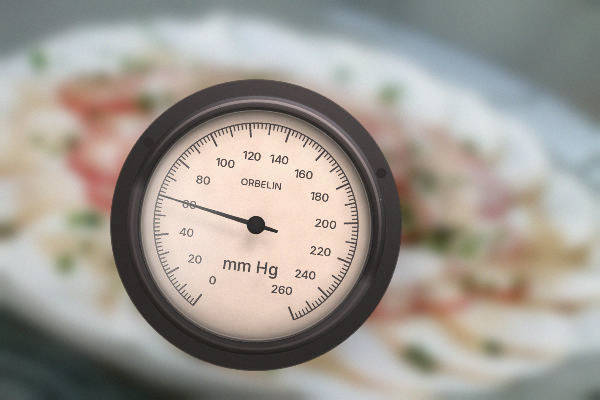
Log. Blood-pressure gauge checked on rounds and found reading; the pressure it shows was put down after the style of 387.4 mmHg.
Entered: 60 mmHg
